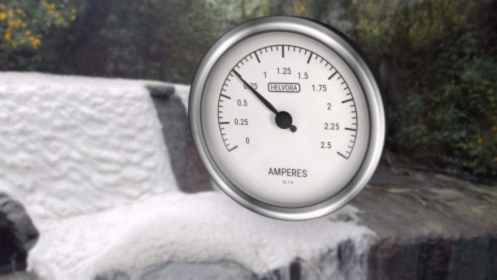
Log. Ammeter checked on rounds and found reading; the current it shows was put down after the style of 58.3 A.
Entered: 0.75 A
